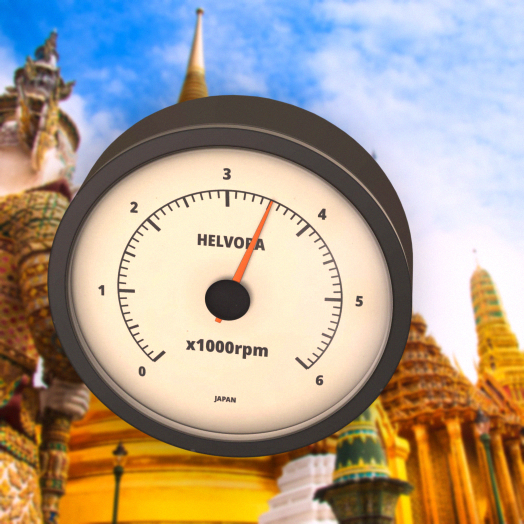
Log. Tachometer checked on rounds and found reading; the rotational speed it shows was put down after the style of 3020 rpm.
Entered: 3500 rpm
